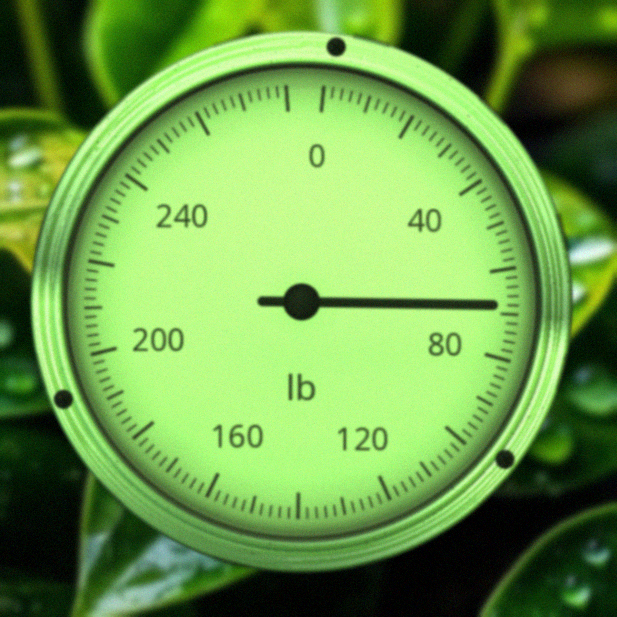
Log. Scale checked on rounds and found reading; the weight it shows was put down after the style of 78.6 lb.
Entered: 68 lb
